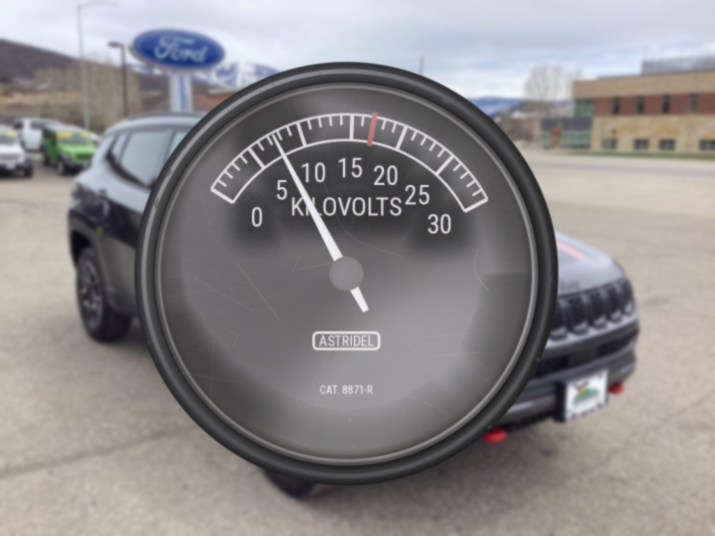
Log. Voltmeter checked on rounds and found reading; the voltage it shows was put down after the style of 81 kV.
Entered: 7.5 kV
